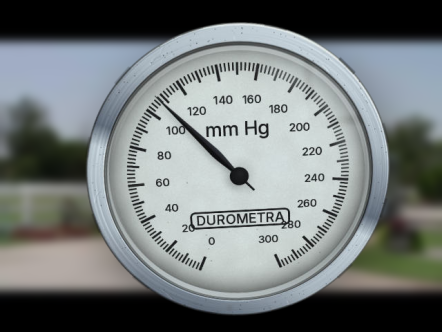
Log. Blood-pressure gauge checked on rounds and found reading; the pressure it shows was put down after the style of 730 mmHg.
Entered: 108 mmHg
